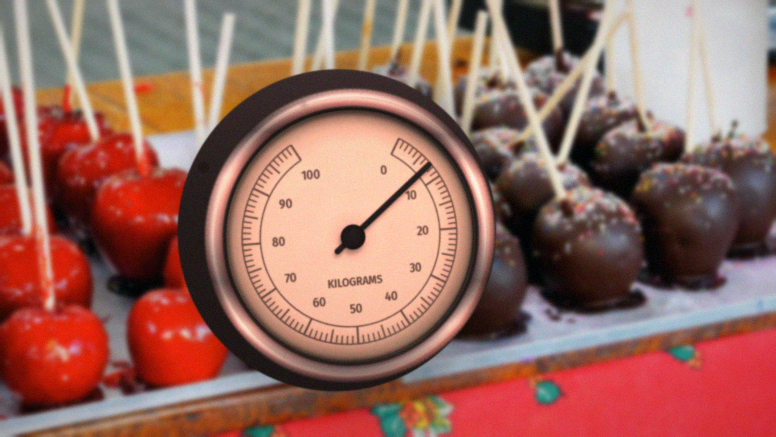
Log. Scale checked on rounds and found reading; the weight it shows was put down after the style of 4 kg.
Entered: 7 kg
